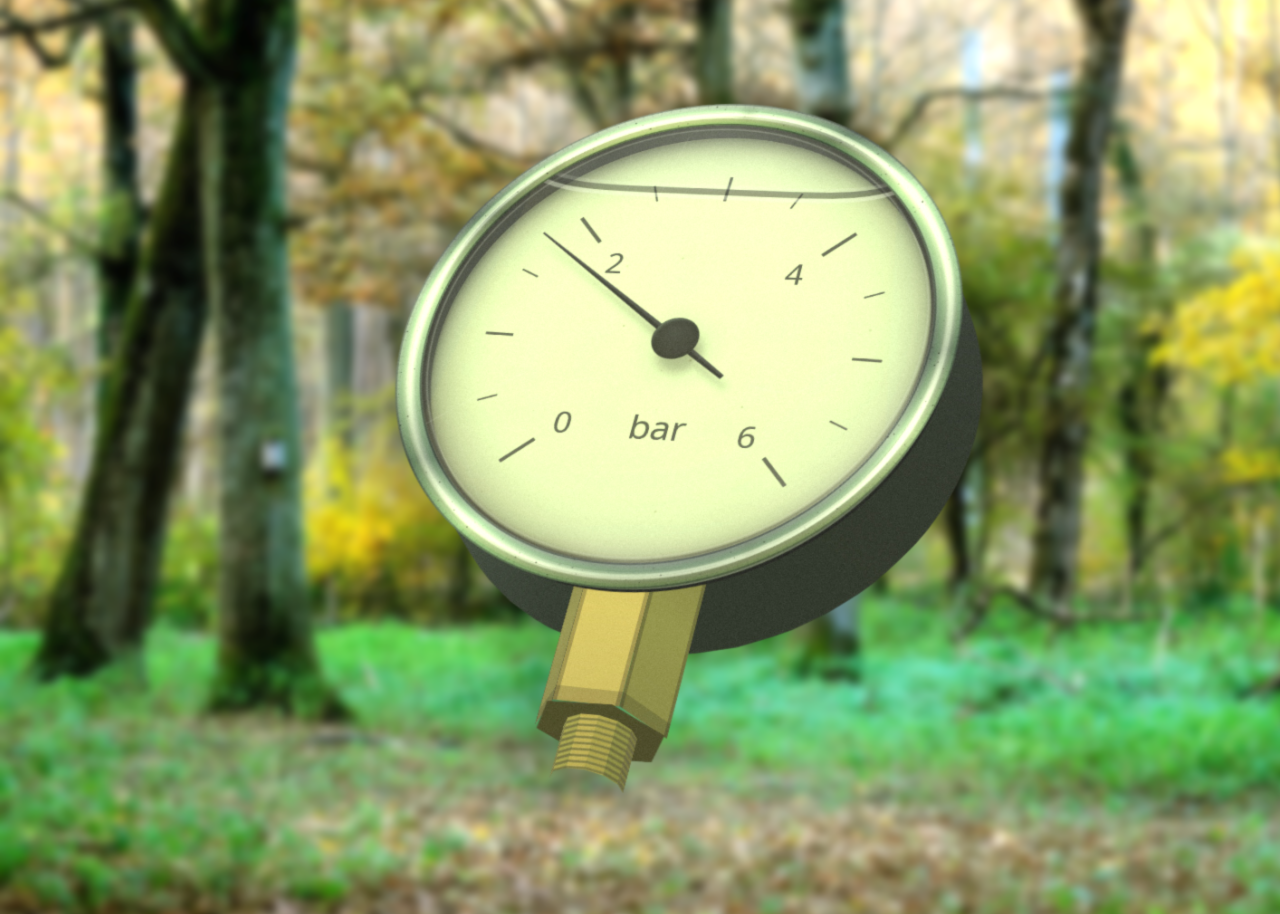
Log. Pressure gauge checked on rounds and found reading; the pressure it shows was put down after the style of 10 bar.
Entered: 1.75 bar
